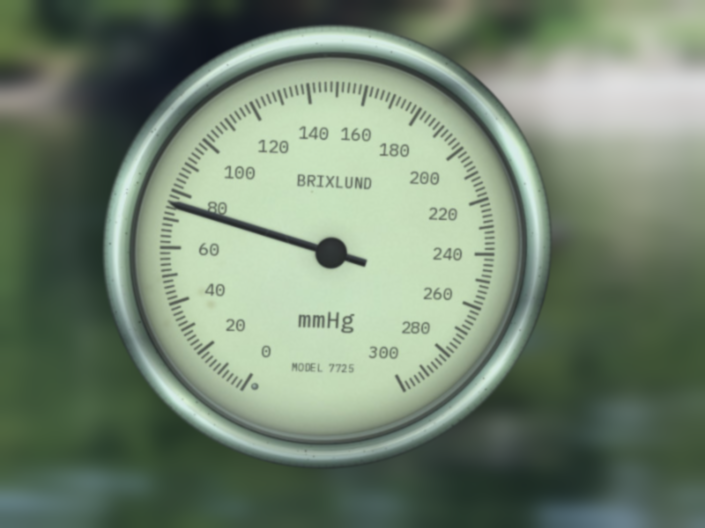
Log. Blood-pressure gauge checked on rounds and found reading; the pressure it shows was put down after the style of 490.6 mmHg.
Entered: 76 mmHg
